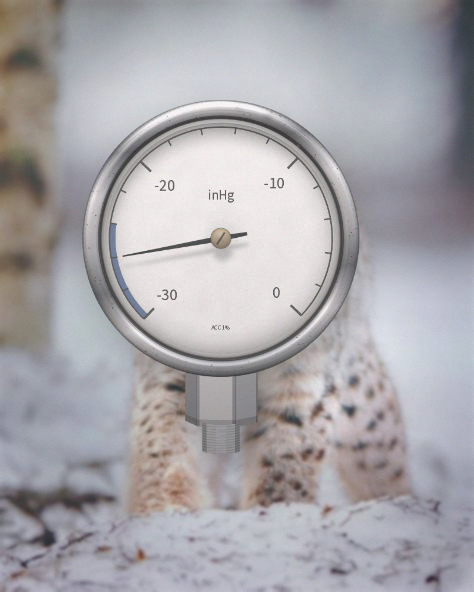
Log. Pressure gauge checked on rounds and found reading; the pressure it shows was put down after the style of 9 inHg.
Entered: -26 inHg
